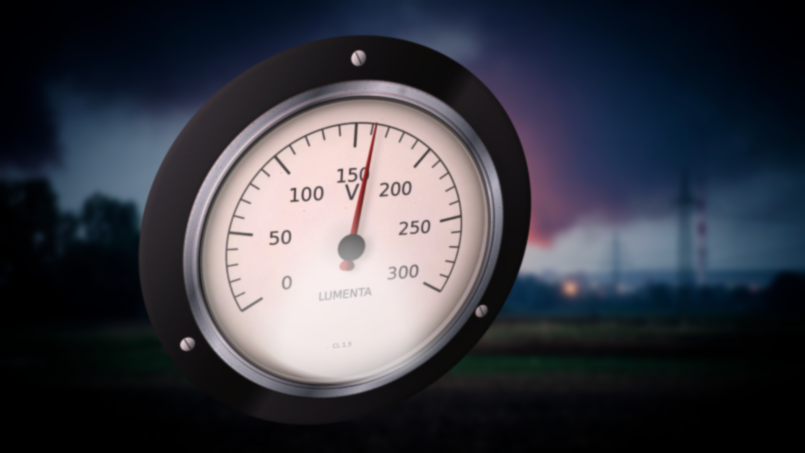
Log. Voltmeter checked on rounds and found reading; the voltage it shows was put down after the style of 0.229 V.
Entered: 160 V
